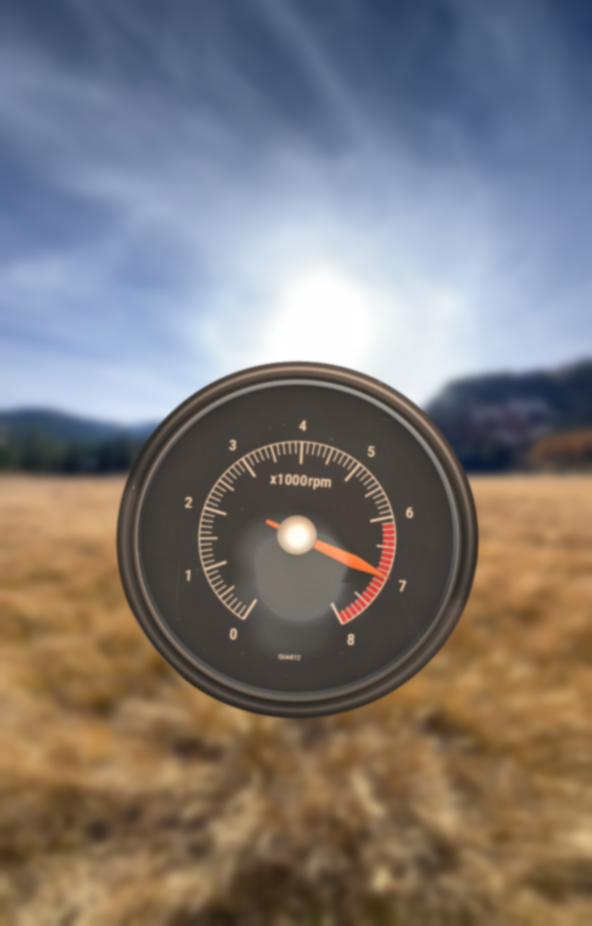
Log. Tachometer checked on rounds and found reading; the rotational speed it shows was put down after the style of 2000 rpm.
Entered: 7000 rpm
